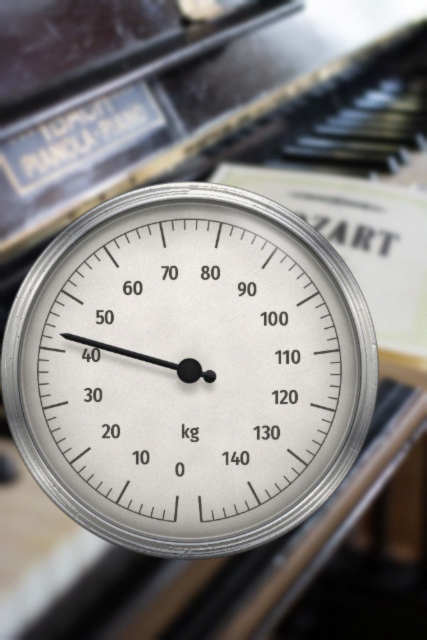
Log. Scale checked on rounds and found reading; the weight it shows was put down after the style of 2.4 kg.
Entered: 43 kg
